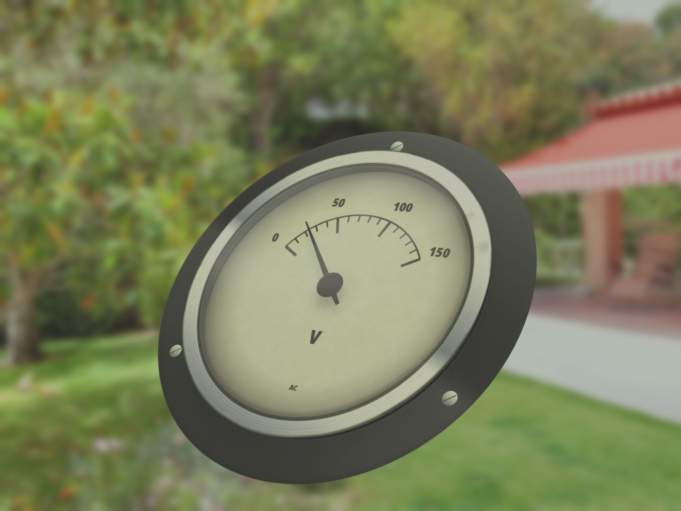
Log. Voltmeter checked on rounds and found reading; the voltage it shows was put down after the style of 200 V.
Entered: 25 V
